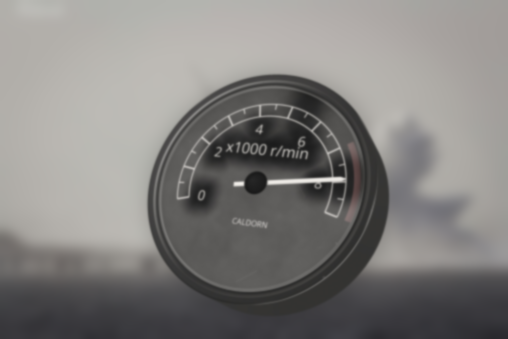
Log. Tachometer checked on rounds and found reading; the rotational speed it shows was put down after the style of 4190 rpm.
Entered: 8000 rpm
